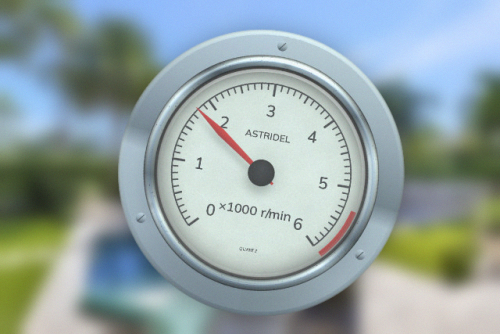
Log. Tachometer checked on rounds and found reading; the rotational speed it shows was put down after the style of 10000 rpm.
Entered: 1800 rpm
